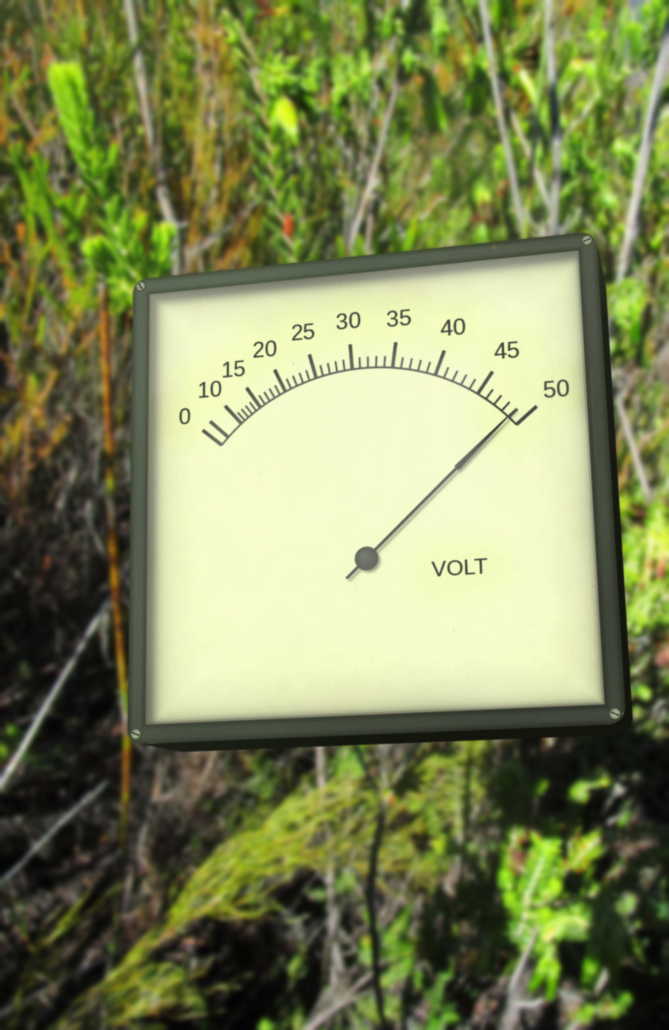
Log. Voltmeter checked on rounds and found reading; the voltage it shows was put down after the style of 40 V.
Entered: 49 V
